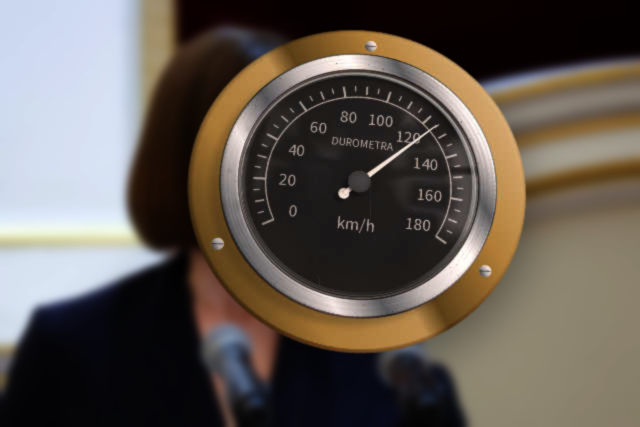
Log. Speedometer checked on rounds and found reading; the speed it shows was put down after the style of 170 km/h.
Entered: 125 km/h
